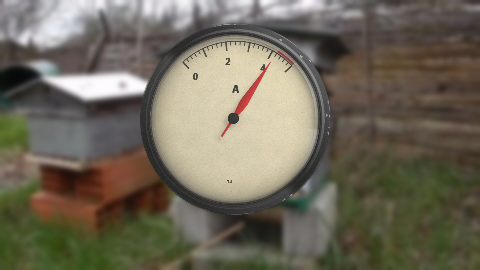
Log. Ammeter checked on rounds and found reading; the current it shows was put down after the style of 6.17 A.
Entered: 4.2 A
